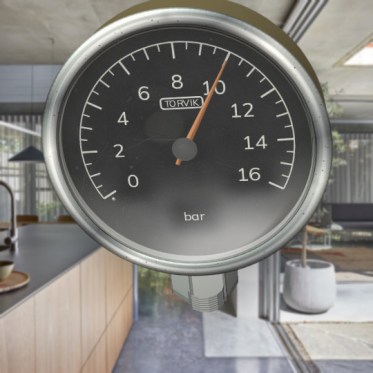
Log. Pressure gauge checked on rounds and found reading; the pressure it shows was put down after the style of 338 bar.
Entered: 10 bar
